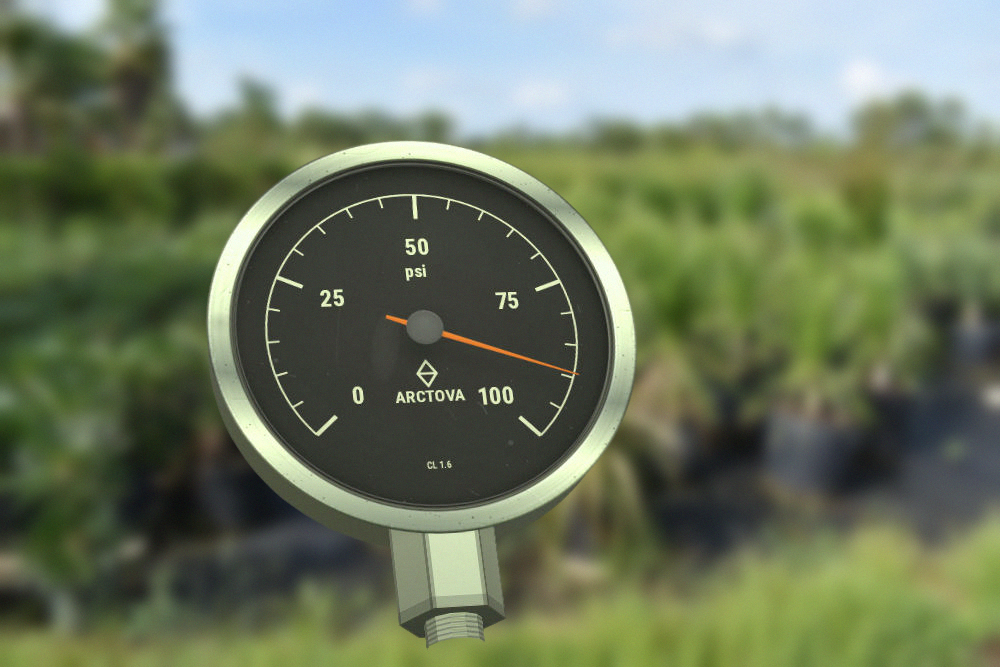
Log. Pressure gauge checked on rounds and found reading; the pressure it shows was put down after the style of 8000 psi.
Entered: 90 psi
